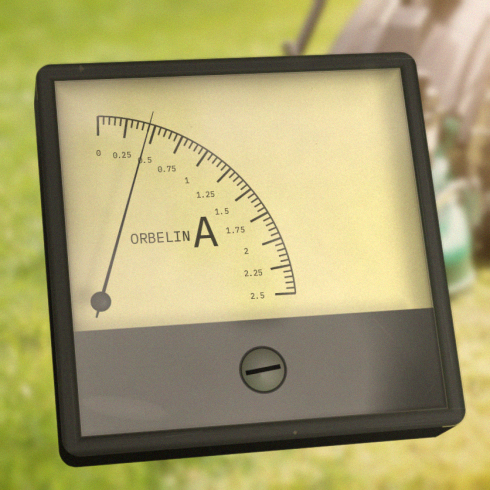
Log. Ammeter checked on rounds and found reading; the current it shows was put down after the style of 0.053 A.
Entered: 0.45 A
